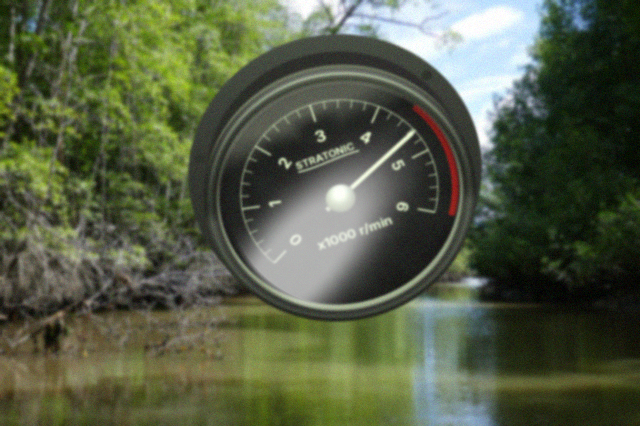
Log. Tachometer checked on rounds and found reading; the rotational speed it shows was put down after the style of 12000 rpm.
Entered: 4600 rpm
